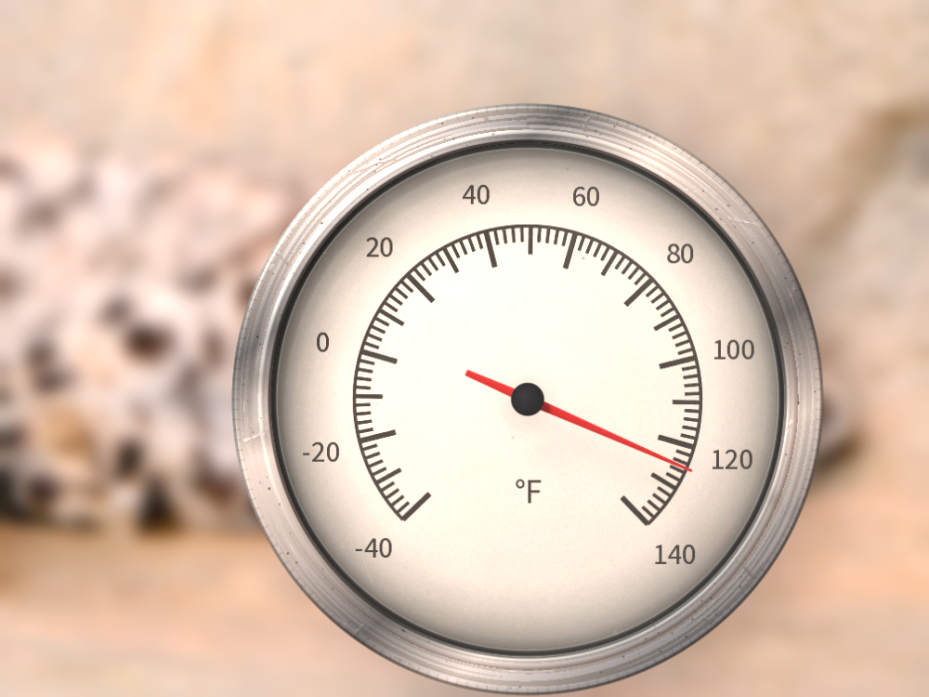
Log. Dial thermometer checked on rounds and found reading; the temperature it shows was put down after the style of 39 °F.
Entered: 125 °F
